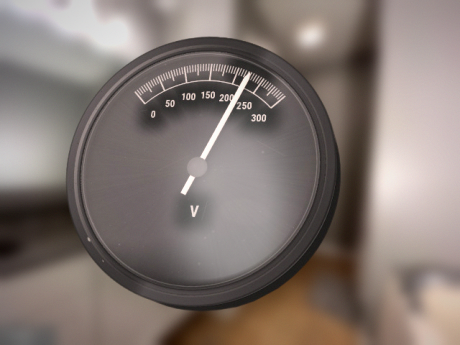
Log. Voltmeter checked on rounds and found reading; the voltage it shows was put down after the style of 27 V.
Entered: 225 V
